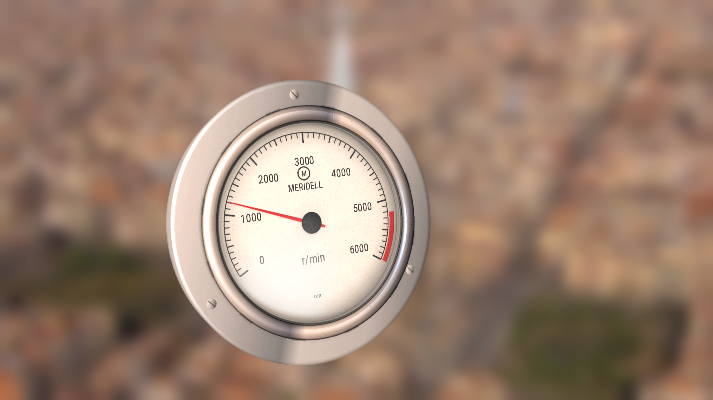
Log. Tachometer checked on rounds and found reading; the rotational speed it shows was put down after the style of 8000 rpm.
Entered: 1200 rpm
